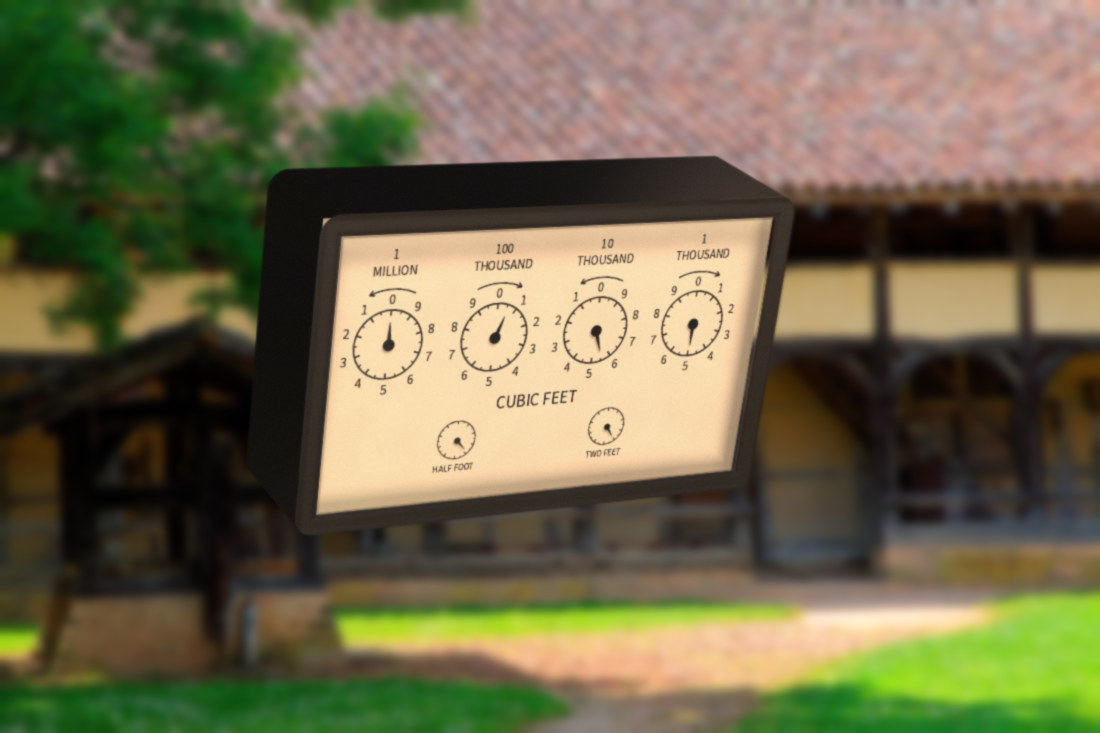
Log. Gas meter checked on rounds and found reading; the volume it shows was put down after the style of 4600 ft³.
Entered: 5500 ft³
